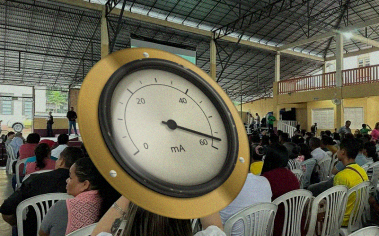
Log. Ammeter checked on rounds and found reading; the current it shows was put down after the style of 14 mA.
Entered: 57.5 mA
